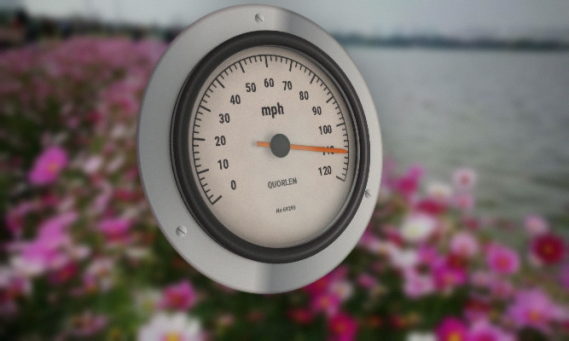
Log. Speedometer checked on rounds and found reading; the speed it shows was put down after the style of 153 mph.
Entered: 110 mph
